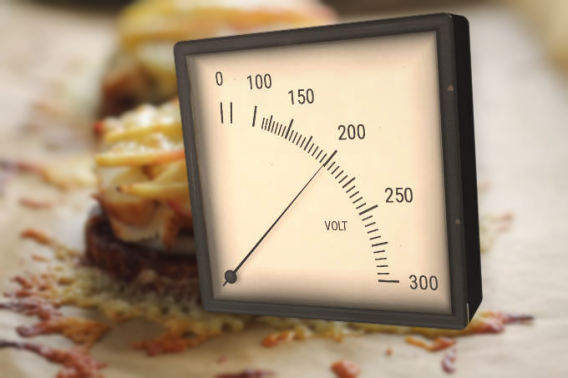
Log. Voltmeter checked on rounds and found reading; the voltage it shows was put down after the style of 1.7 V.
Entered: 200 V
